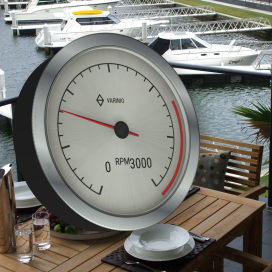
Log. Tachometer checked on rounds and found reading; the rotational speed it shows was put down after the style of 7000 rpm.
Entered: 800 rpm
